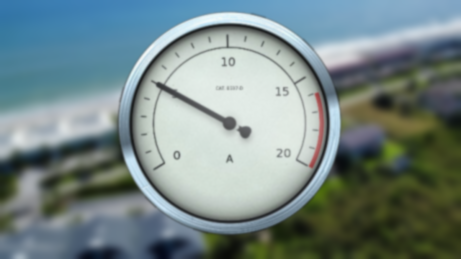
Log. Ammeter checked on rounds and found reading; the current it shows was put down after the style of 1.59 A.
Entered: 5 A
